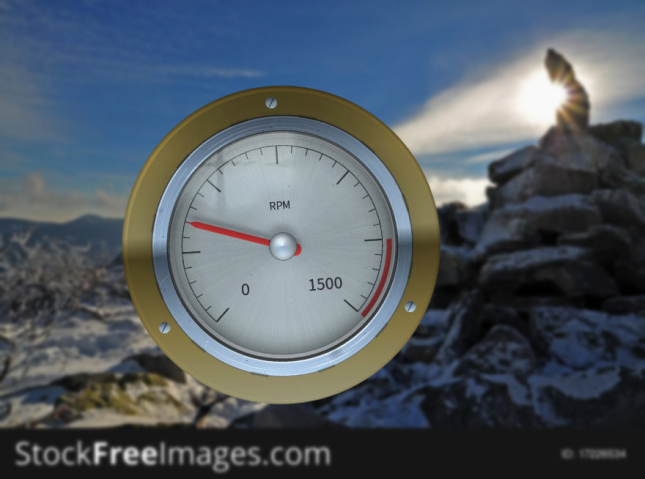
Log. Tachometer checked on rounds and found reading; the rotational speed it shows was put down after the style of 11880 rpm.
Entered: 350 rpm
